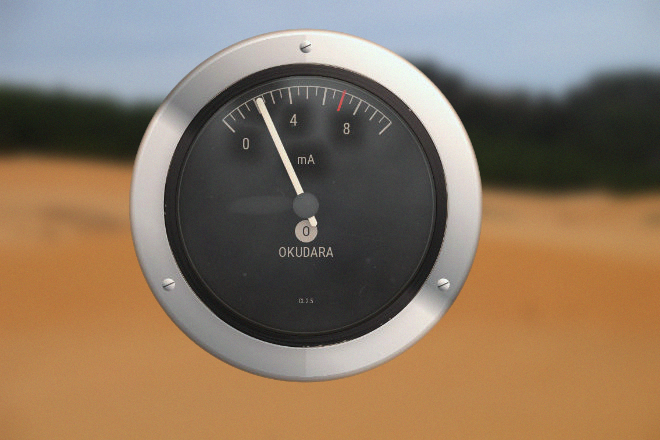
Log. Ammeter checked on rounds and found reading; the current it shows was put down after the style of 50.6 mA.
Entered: 2.25 mA
